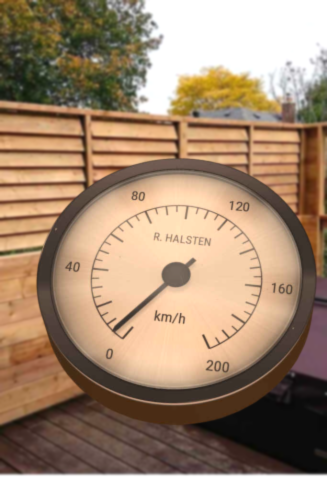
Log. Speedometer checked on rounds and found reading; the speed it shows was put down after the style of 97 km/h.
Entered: 5 km/h
